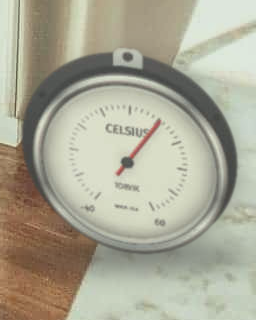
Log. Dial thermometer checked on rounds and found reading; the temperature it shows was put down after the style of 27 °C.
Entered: 20 °C
